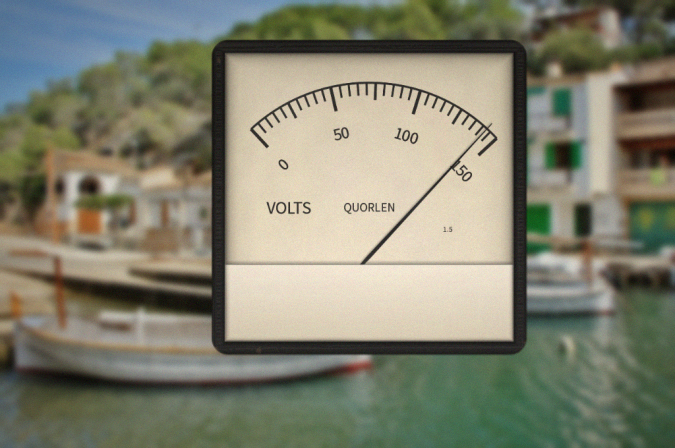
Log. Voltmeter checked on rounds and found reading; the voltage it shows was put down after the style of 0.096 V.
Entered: 142.5 V
